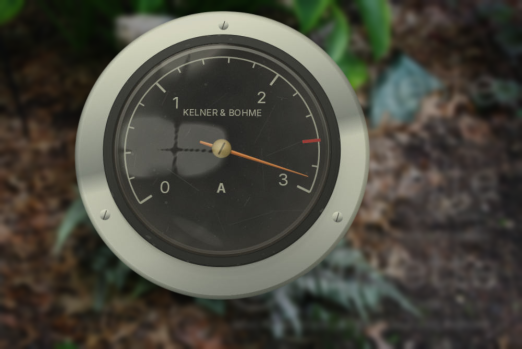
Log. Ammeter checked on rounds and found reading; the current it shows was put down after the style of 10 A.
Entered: 2.9 A
